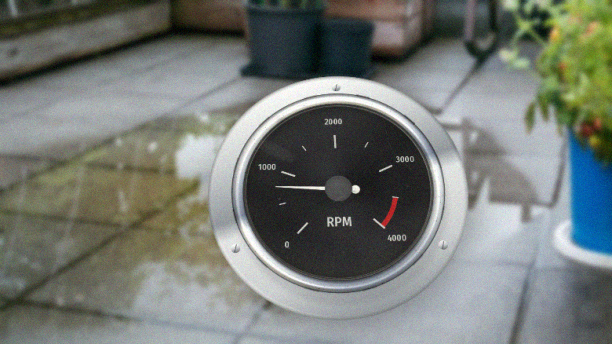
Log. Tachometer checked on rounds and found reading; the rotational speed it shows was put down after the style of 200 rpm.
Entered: 750 rpm
